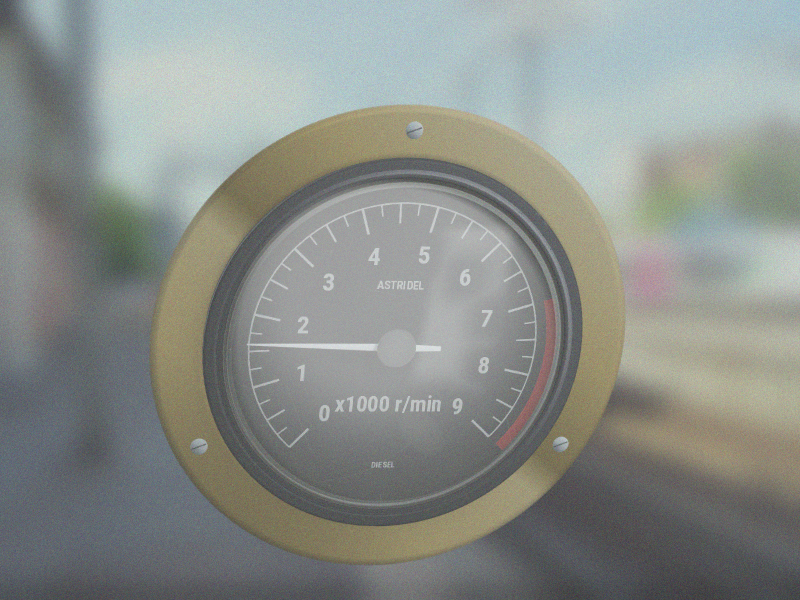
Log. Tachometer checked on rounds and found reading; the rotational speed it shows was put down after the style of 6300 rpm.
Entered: 1625 rpm
